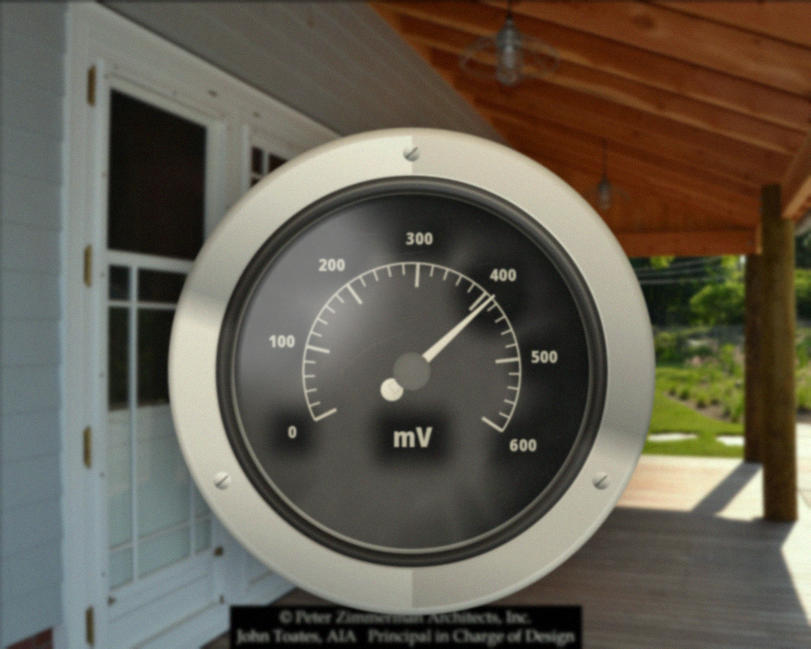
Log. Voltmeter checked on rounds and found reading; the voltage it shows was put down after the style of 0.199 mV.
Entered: 410 mV
